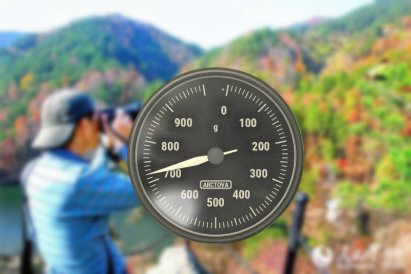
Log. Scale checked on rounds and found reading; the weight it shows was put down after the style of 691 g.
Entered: 720 g
